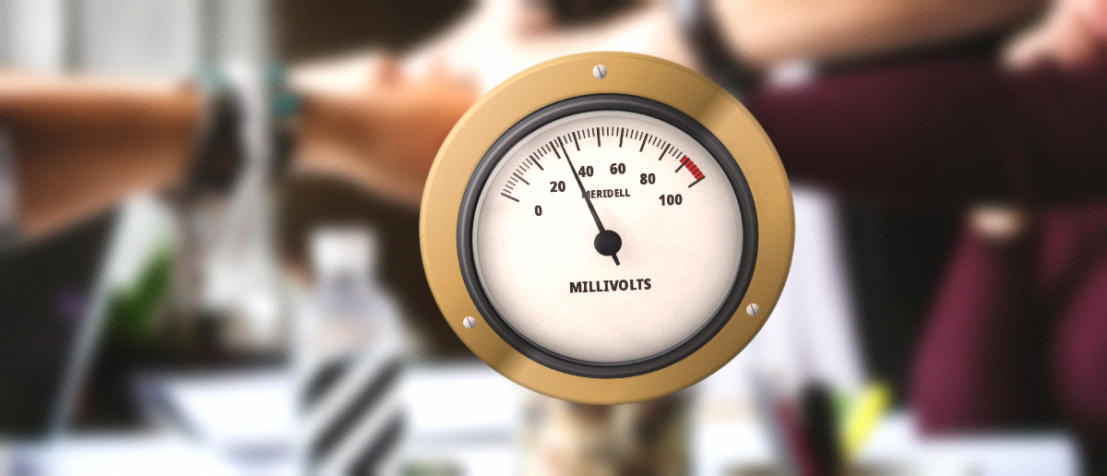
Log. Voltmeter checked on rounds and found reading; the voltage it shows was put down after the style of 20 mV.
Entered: 34 mV
